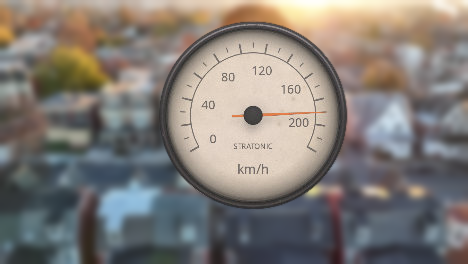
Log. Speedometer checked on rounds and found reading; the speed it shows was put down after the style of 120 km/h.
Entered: 190 km/h
